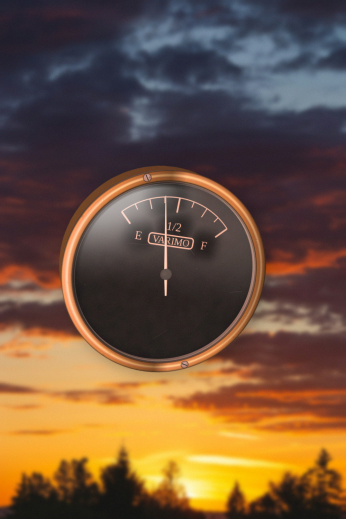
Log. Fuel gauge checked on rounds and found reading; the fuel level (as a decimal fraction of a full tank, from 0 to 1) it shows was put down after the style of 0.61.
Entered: 0.375
